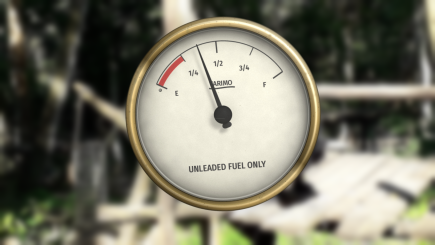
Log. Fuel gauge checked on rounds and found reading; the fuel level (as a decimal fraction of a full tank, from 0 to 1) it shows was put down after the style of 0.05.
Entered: 0.375
